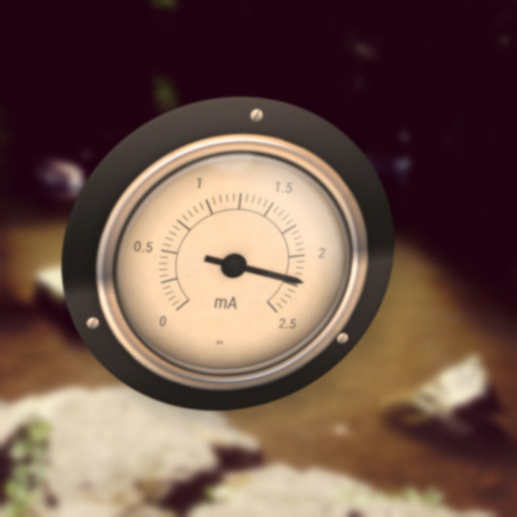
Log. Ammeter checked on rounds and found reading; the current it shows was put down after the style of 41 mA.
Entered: 2.2 mA
